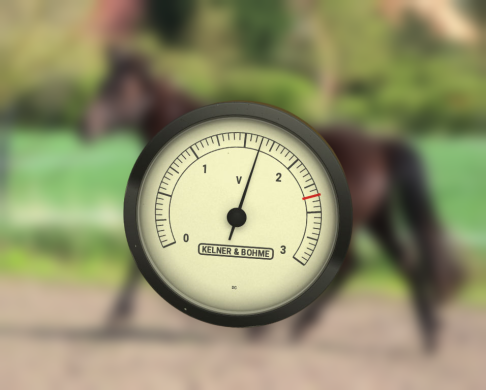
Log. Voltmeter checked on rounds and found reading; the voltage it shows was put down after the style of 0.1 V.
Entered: 1.65 V
